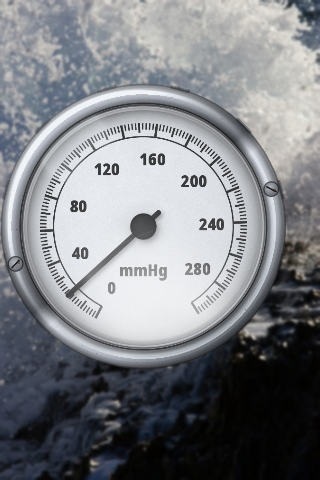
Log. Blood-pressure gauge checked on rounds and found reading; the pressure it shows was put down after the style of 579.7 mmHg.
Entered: 20 mmHg
